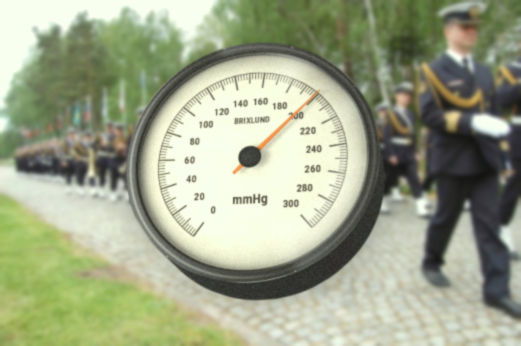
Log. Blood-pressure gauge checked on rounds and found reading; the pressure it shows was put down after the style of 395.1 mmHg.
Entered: 200 mmHg
